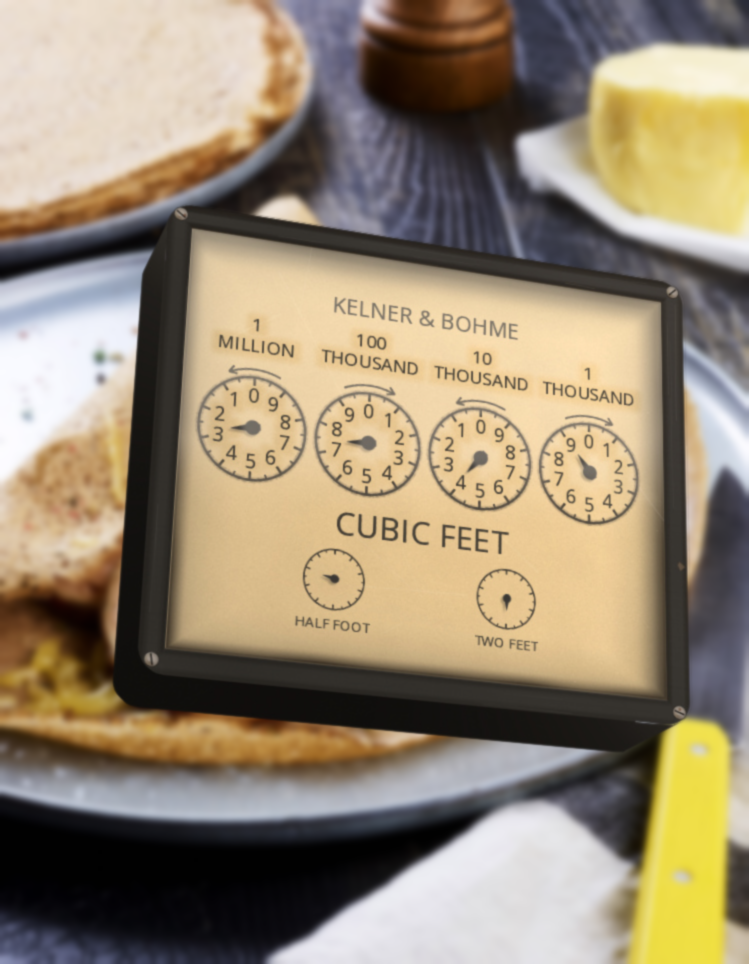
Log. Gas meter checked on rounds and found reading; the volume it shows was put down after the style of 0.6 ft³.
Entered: 273900 ft³
